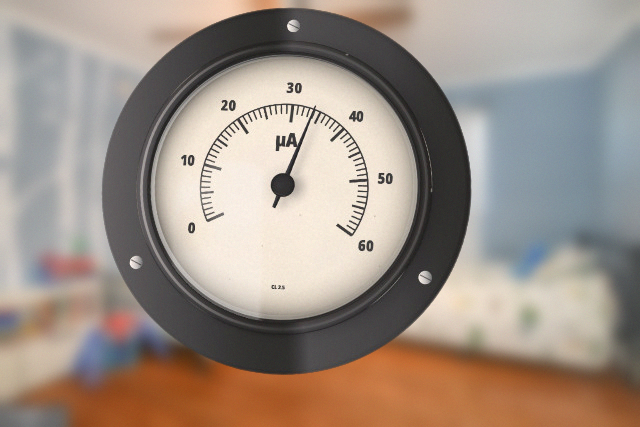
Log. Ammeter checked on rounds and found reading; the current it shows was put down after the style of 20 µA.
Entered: 34 µA
